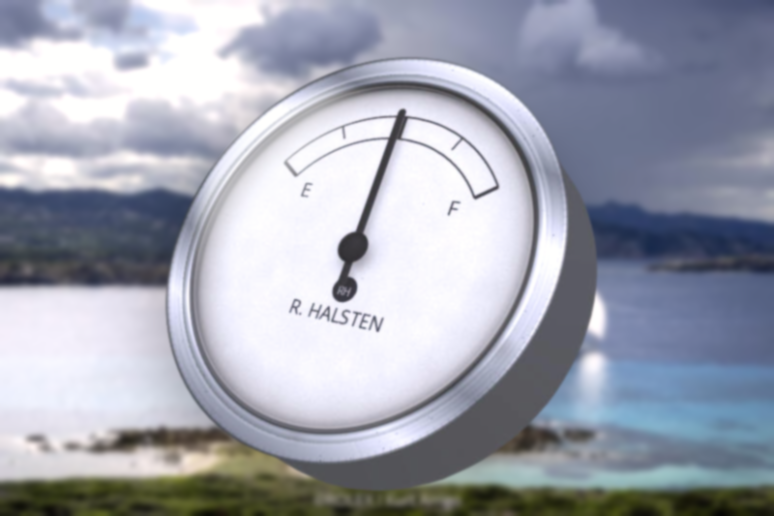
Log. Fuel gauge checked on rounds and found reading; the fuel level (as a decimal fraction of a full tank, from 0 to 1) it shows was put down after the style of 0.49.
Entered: 0.5
